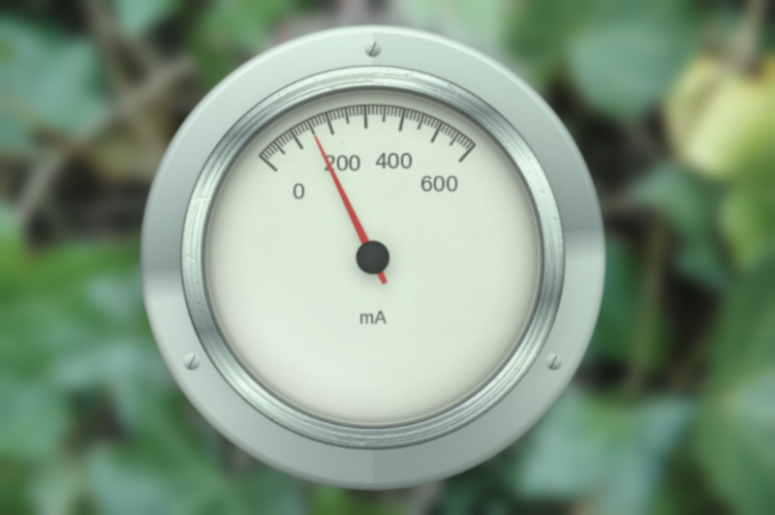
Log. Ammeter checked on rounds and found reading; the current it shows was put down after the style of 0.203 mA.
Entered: 150 mA
